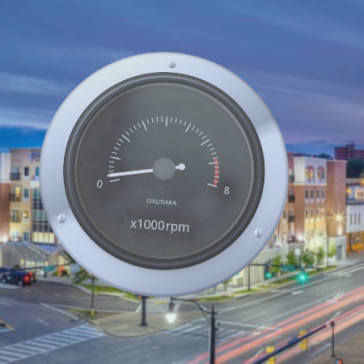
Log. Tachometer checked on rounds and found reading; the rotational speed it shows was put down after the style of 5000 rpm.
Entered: 200 rpm
